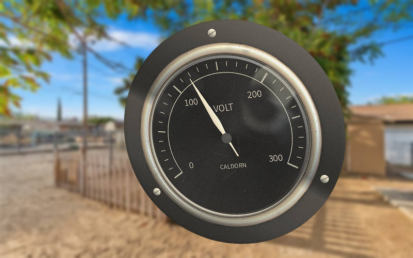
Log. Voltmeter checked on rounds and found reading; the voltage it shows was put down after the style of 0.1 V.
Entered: 120 V
